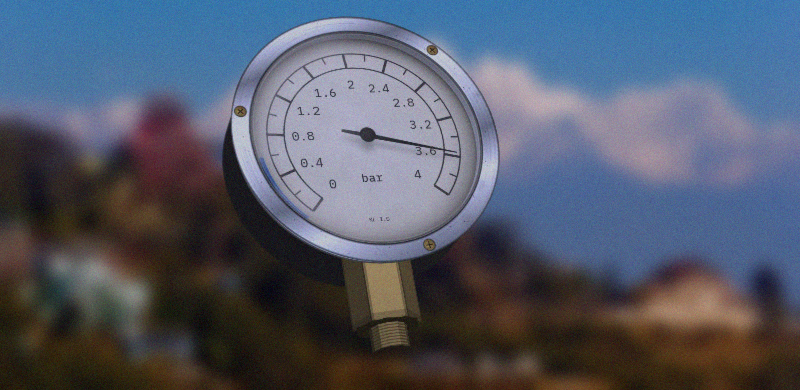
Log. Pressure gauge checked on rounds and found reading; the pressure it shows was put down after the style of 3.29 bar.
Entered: 3.6 bar
